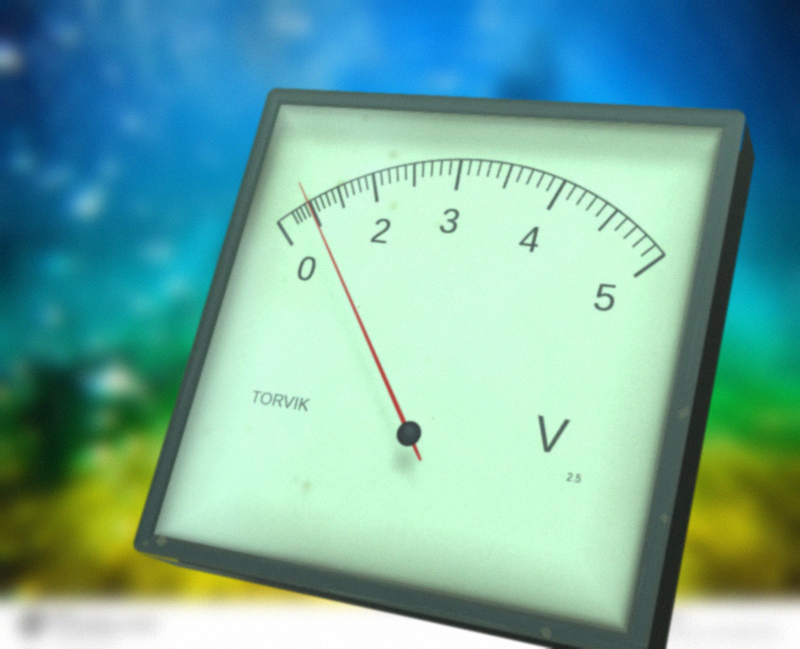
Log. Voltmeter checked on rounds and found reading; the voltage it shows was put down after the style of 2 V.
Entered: 1 V
